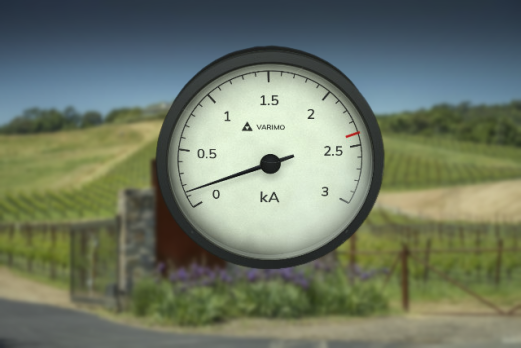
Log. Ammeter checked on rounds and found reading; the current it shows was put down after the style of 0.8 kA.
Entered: 0.15 kA
